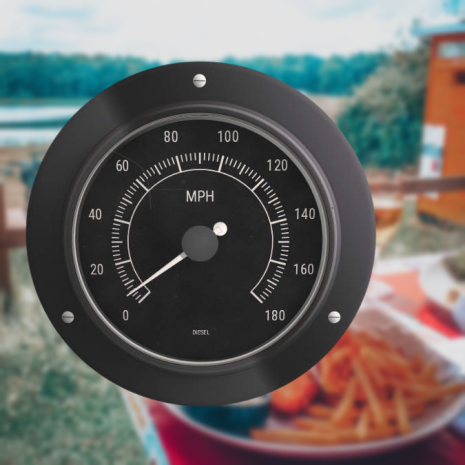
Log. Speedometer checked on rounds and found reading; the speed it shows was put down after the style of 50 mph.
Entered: 6 mph
